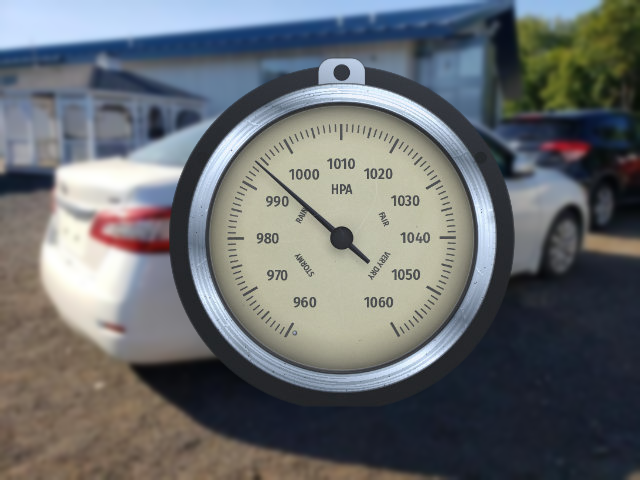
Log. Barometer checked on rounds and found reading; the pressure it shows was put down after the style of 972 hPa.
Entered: 994 hPa
